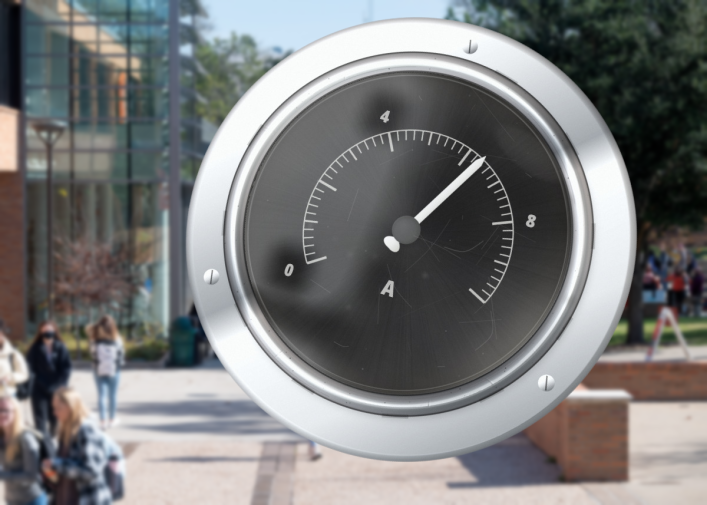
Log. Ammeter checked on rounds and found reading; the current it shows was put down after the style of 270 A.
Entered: 6.4 A
